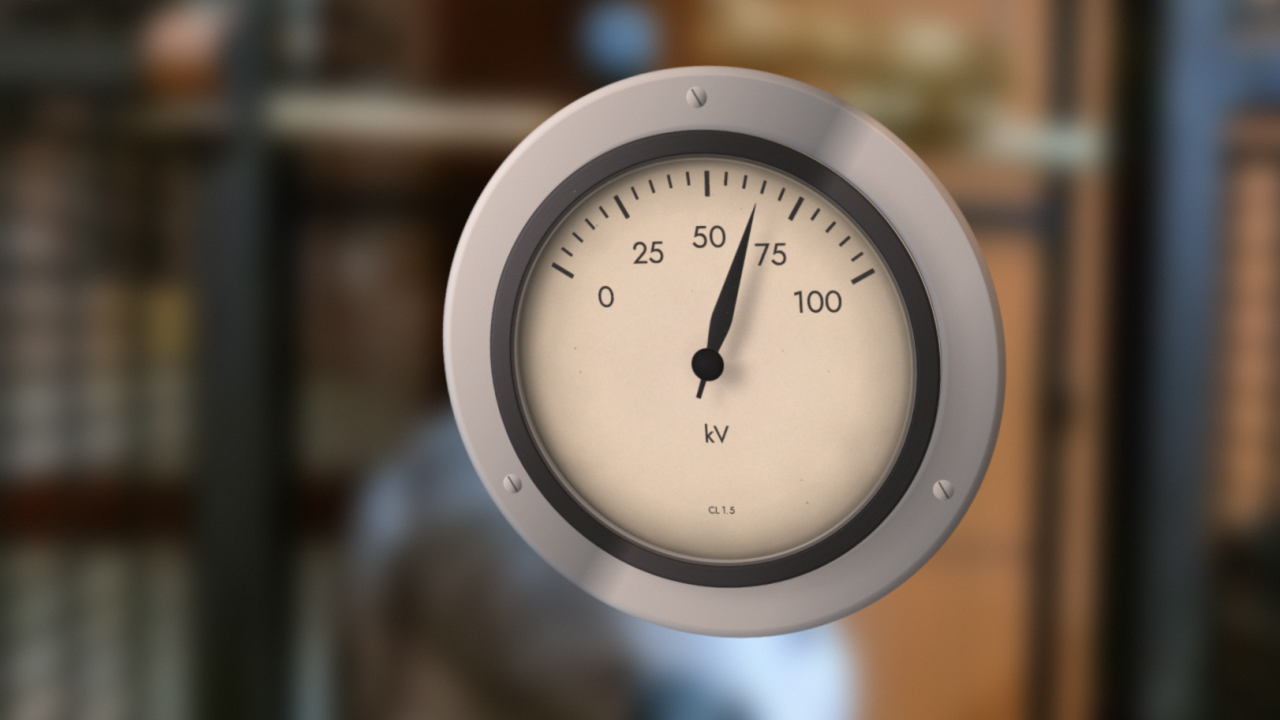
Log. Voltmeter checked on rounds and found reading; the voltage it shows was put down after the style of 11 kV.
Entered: 65 kV
